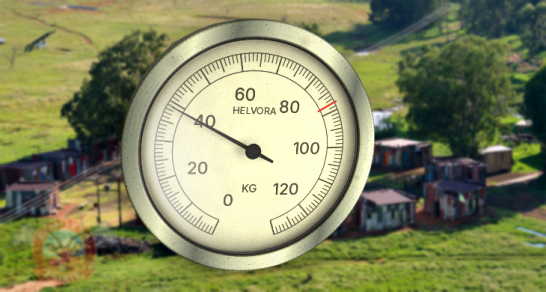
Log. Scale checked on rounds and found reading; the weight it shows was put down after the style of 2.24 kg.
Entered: 39 kg
